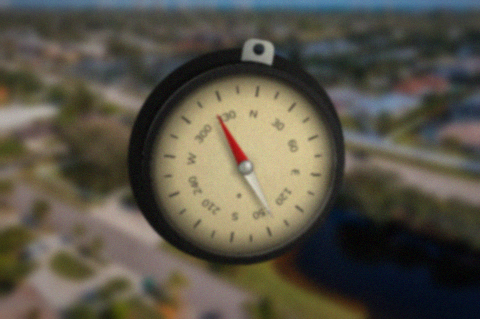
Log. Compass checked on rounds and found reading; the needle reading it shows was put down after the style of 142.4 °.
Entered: 322.5 °
